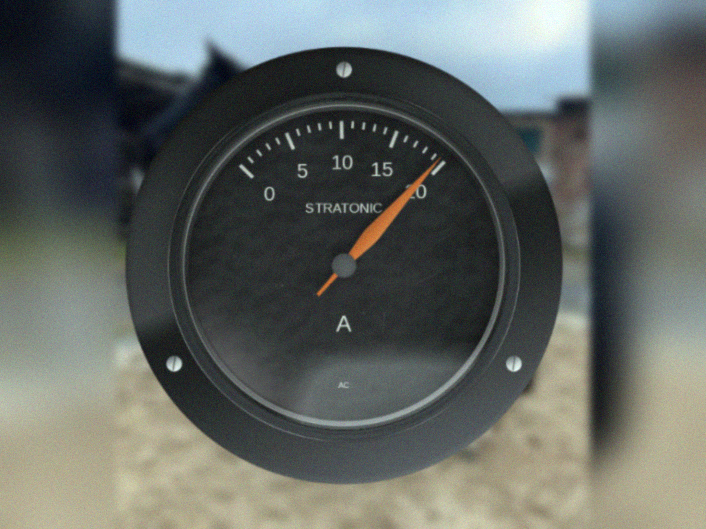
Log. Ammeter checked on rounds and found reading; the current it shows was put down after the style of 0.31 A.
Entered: 19.5 A
